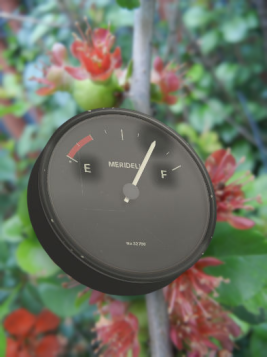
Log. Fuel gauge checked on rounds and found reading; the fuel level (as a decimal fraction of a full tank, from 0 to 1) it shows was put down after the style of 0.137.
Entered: 0.75
